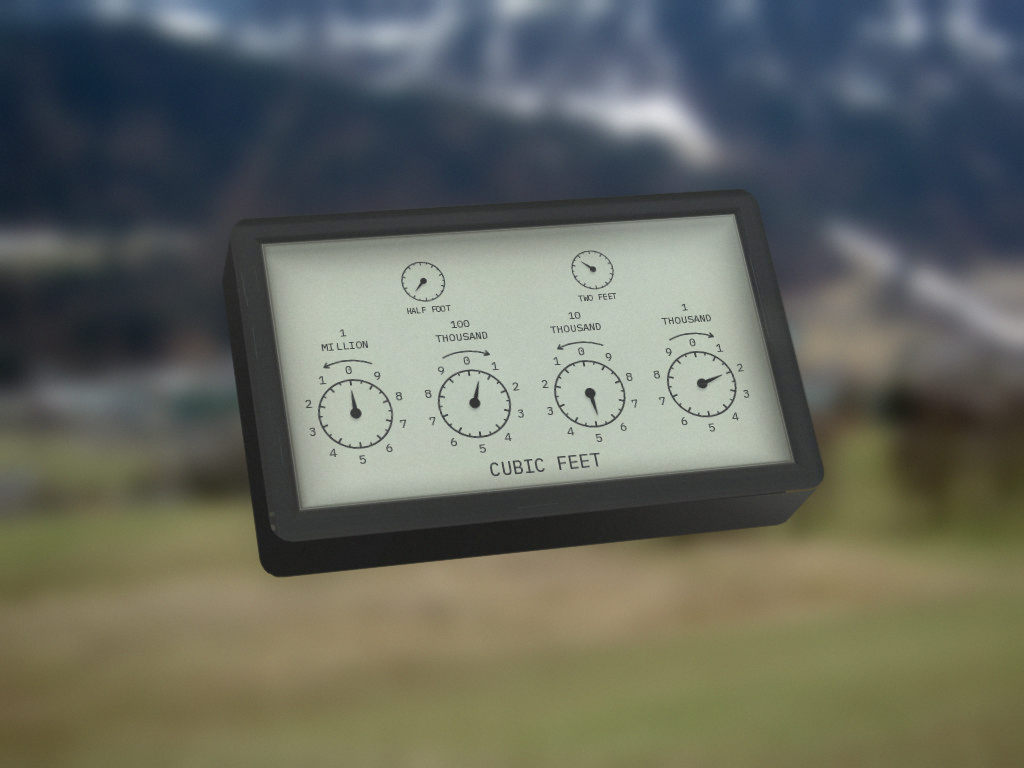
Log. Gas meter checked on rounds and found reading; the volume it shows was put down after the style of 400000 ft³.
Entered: 5200 ft³
